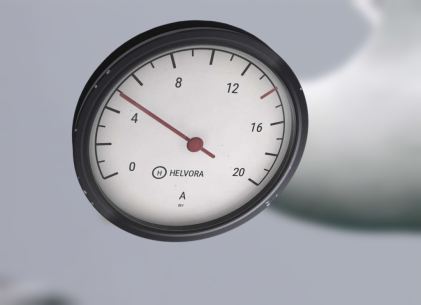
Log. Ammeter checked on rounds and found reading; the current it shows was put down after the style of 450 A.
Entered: 5 A
